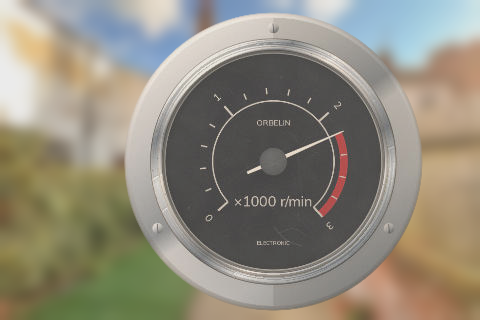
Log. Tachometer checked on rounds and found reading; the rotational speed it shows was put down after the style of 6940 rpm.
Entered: 2200 rpm
